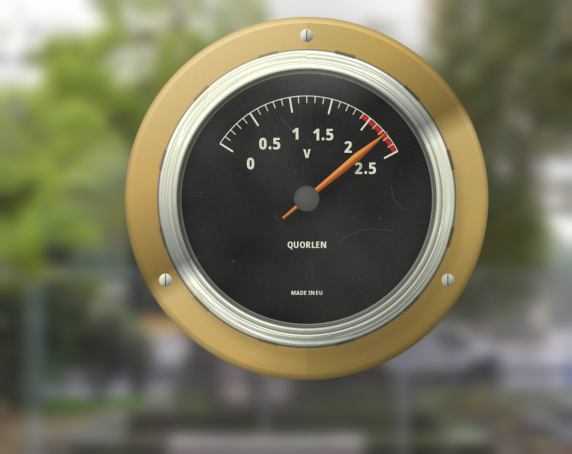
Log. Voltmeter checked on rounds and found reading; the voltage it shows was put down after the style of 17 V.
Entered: 2.25 V
